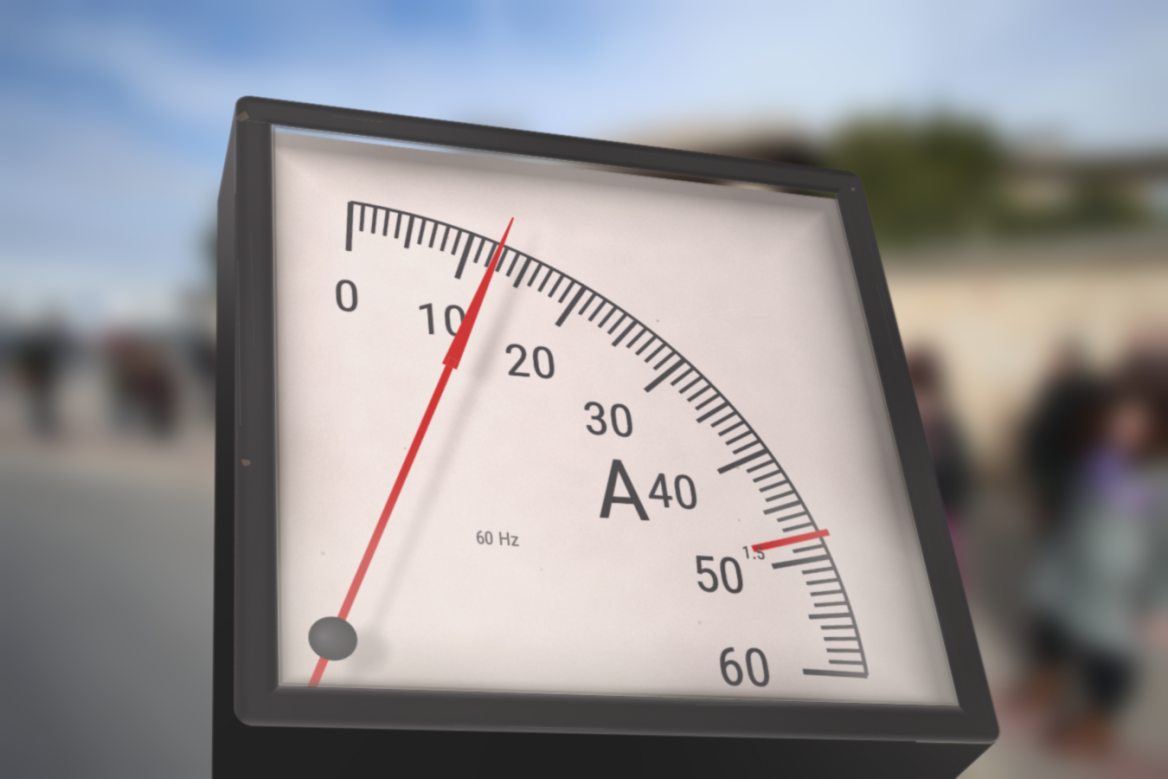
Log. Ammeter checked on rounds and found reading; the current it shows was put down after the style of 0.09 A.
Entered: 12.5 A
